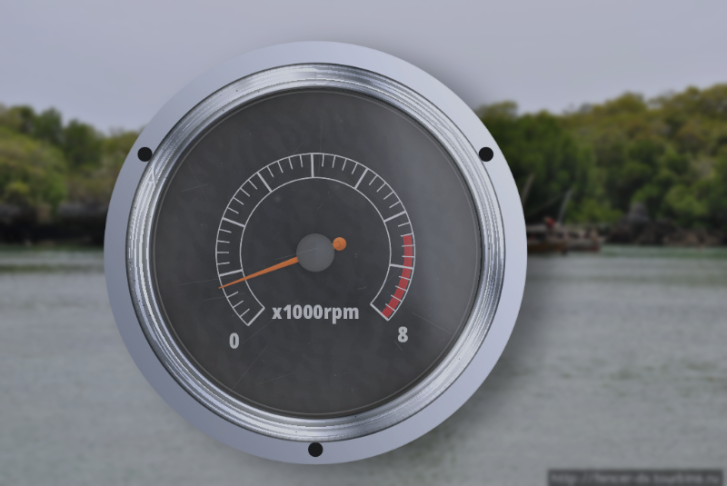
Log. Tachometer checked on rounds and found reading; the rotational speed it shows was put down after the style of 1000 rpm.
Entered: 800 rpm
